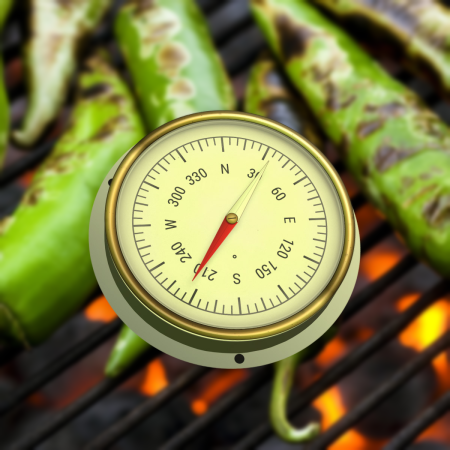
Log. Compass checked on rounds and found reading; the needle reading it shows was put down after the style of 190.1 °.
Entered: 215 °
